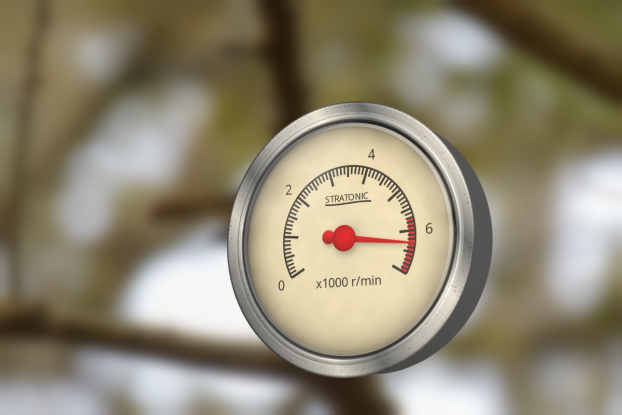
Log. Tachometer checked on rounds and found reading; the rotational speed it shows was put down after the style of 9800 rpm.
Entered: 6300 rpm
